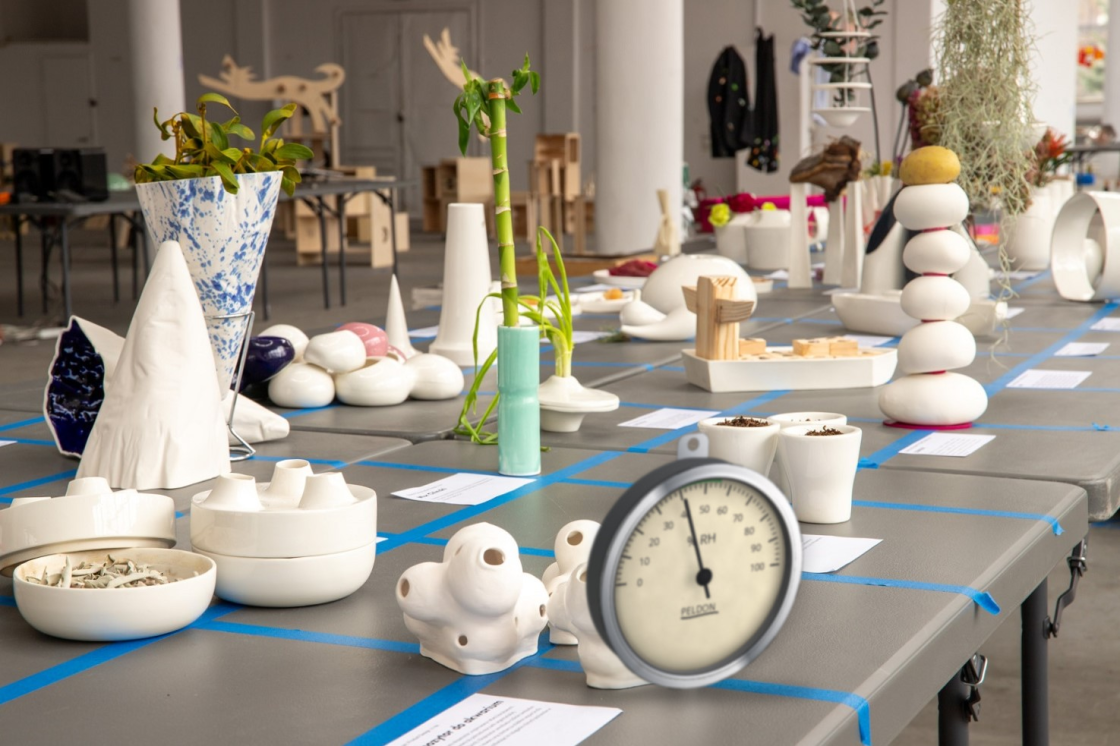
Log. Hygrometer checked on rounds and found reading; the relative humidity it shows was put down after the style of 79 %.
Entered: 40 %
